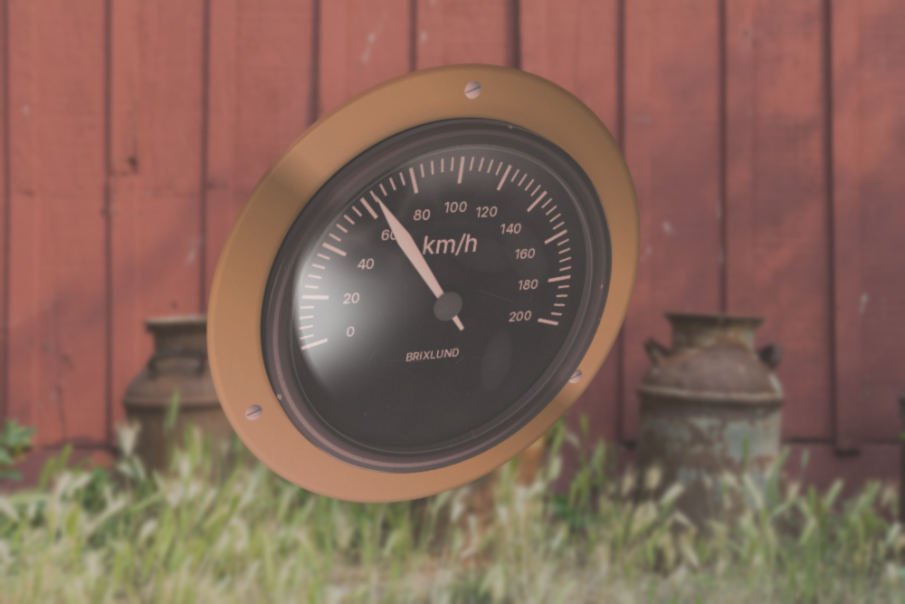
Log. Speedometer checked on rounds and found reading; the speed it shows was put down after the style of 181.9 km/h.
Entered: 64 km/h
